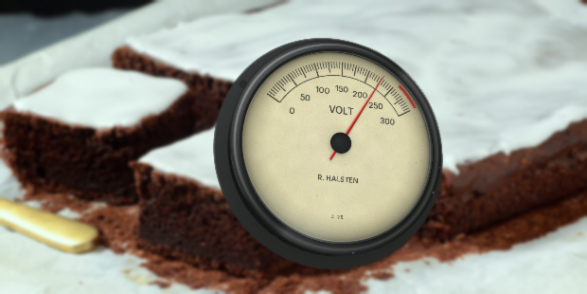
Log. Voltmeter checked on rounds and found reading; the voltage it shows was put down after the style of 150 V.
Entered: 225 V
